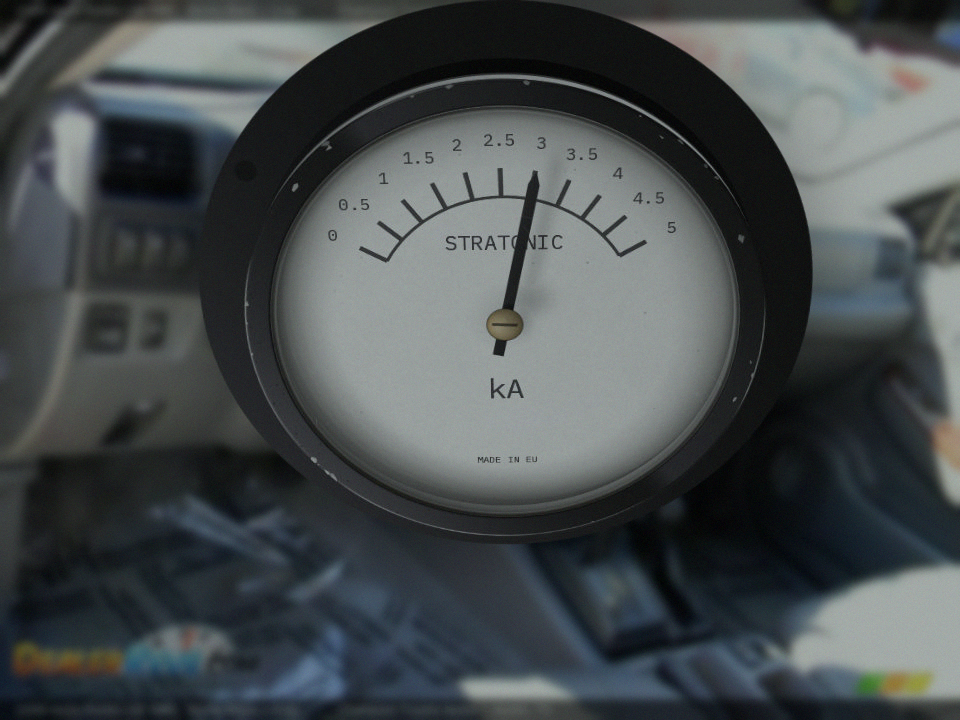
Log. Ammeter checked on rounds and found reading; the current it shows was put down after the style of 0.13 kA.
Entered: 3 kA
